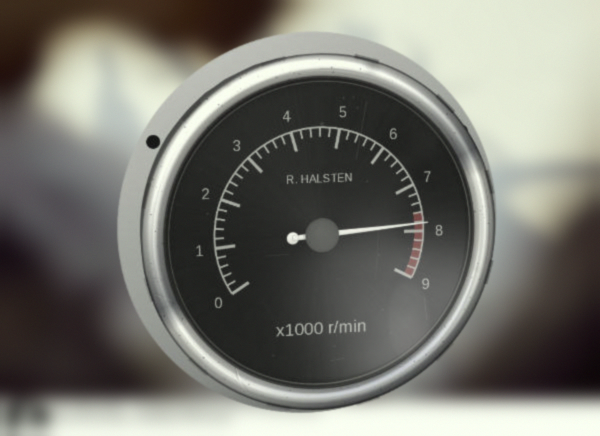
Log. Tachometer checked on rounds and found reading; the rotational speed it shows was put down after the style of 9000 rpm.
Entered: 7800 rpm
